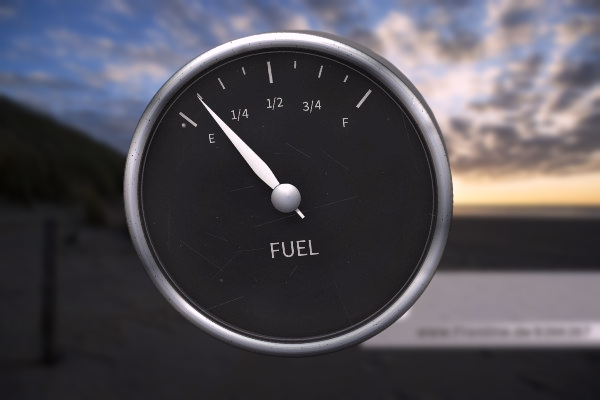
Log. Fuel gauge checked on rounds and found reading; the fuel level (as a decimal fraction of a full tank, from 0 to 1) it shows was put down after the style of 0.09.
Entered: 0.125
